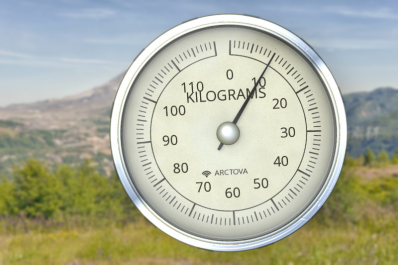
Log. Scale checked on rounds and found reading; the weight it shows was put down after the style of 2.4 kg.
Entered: 10 kg
